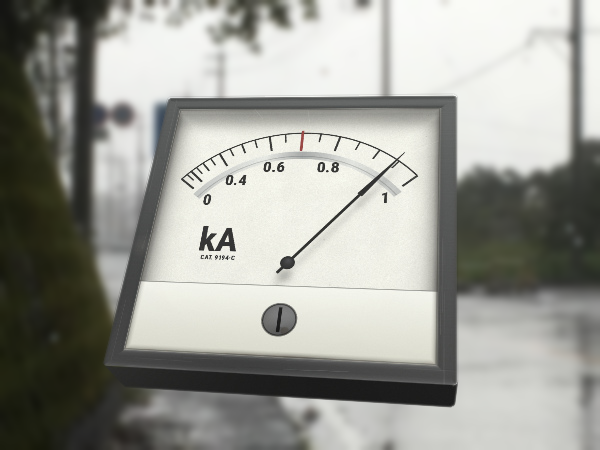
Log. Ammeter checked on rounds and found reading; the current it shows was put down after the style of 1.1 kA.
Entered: 0.95 kA
